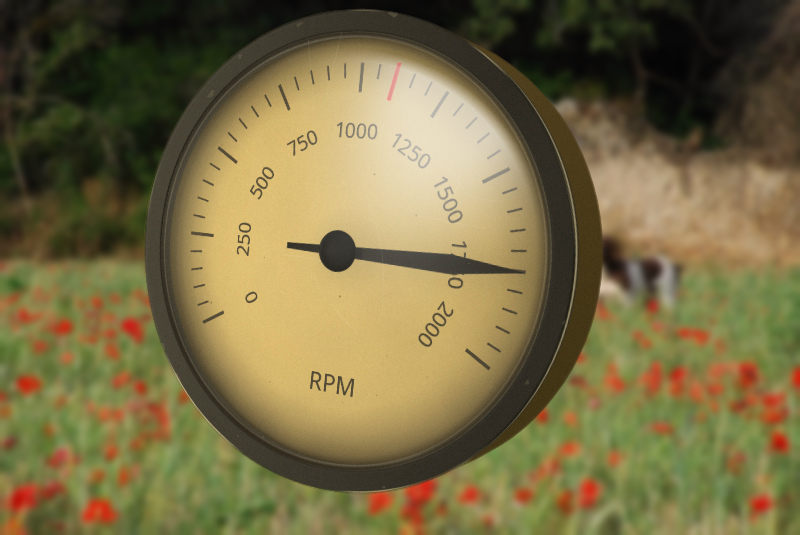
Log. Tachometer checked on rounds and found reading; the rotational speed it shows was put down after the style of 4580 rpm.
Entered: 1750 rpm
